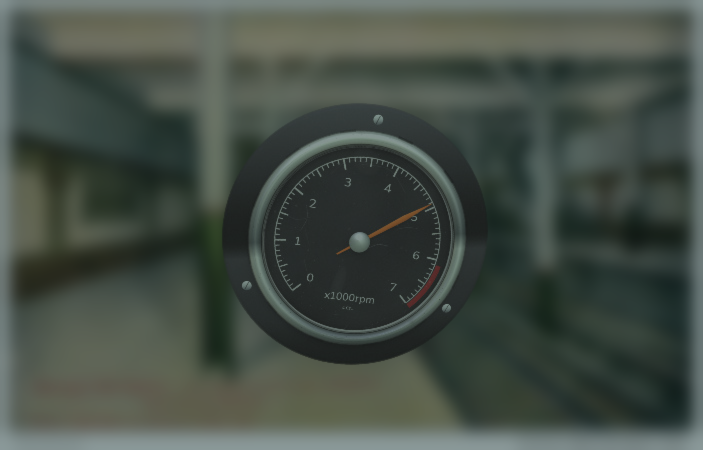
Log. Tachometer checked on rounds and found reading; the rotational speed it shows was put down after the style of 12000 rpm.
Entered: 4900 rpm
